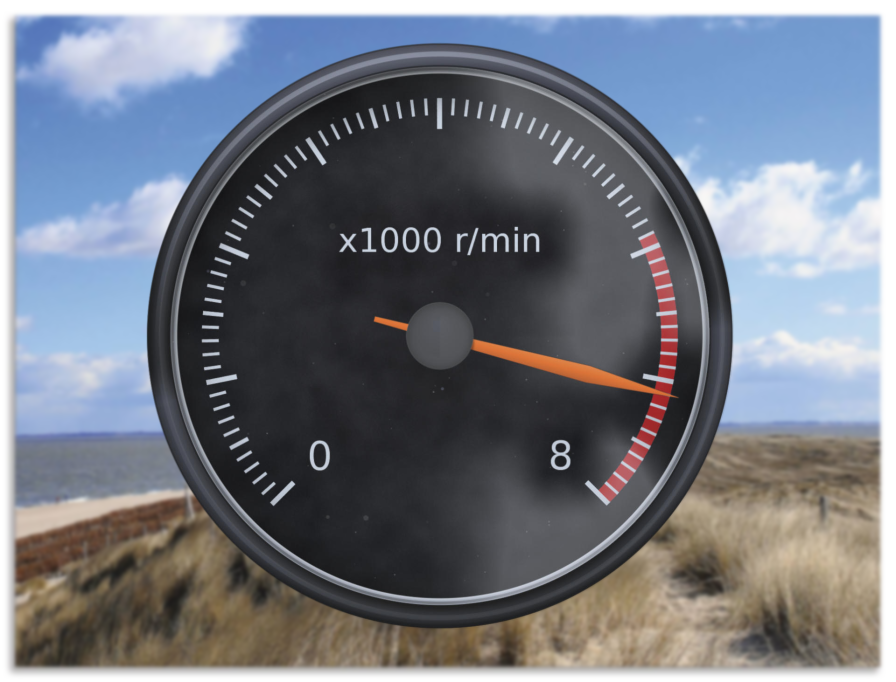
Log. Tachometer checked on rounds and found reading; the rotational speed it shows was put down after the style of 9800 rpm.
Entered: 7100 rpm
